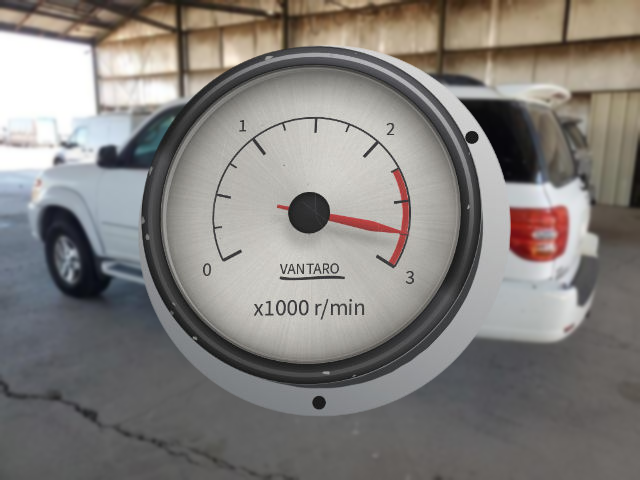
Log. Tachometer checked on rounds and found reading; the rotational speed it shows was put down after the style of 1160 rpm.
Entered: 2750 rpm
